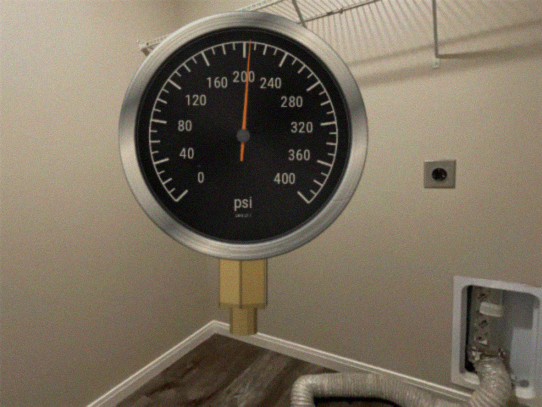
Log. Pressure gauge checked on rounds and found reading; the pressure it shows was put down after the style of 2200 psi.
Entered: 205 psi
